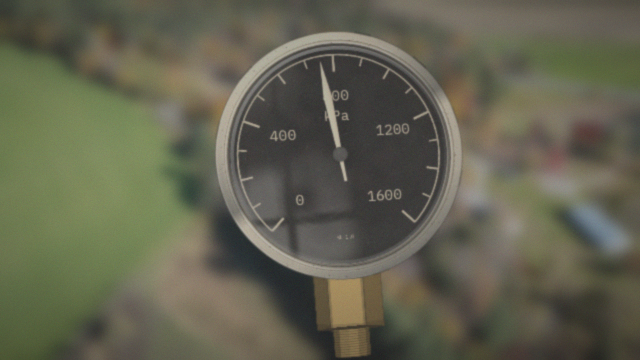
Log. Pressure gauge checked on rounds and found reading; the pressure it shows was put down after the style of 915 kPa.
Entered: 750 kPa
